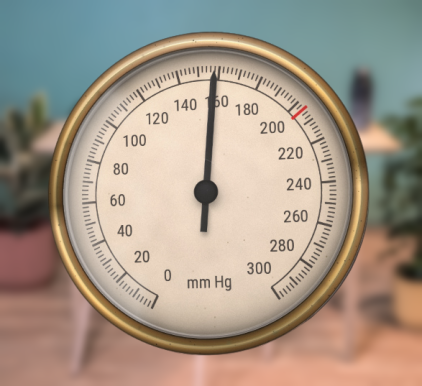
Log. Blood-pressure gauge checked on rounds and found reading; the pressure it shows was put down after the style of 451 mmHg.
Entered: 158 mmHg
